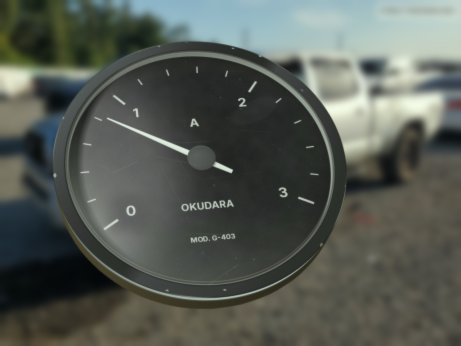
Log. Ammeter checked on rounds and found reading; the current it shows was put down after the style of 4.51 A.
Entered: 0.8 A
